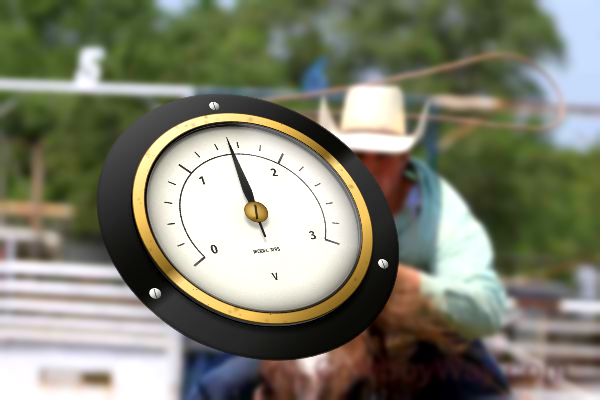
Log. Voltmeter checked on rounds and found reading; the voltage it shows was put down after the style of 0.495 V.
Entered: 1.5 V
